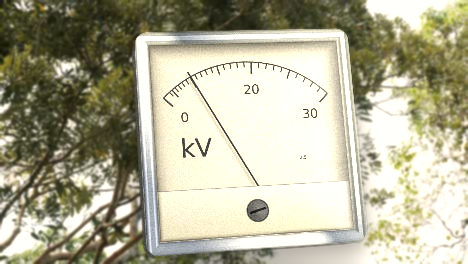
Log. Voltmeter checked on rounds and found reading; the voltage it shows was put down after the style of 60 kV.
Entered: 10 kV
